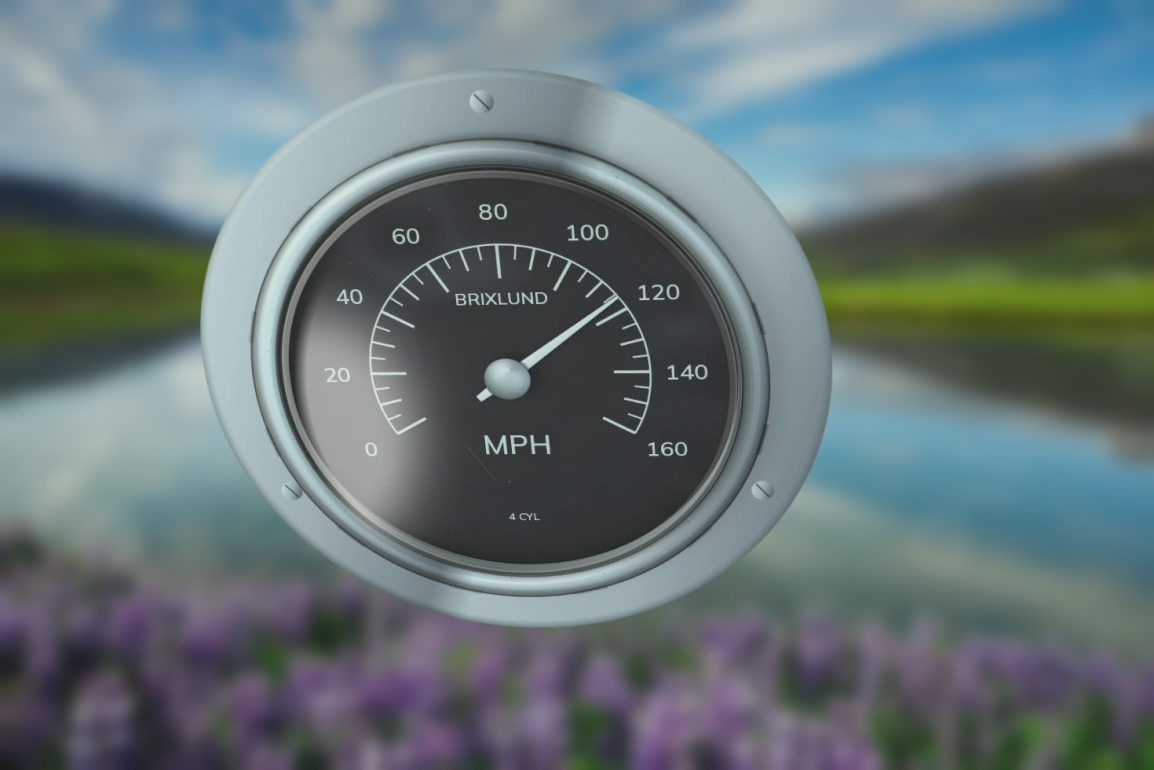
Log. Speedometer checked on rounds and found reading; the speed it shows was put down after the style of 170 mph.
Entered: 115 mph
